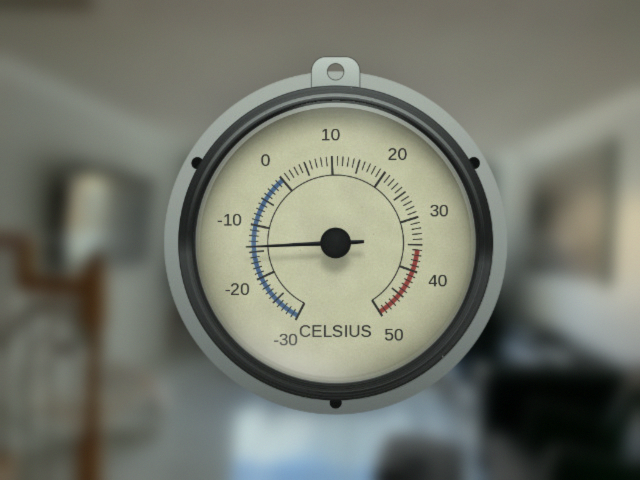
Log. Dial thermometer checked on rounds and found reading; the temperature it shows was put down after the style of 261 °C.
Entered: -14 °C
